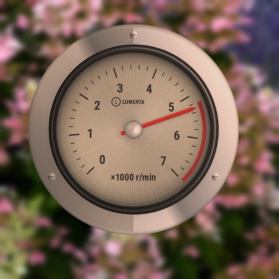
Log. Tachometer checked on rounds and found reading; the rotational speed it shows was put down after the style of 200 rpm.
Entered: 5300 rpm
